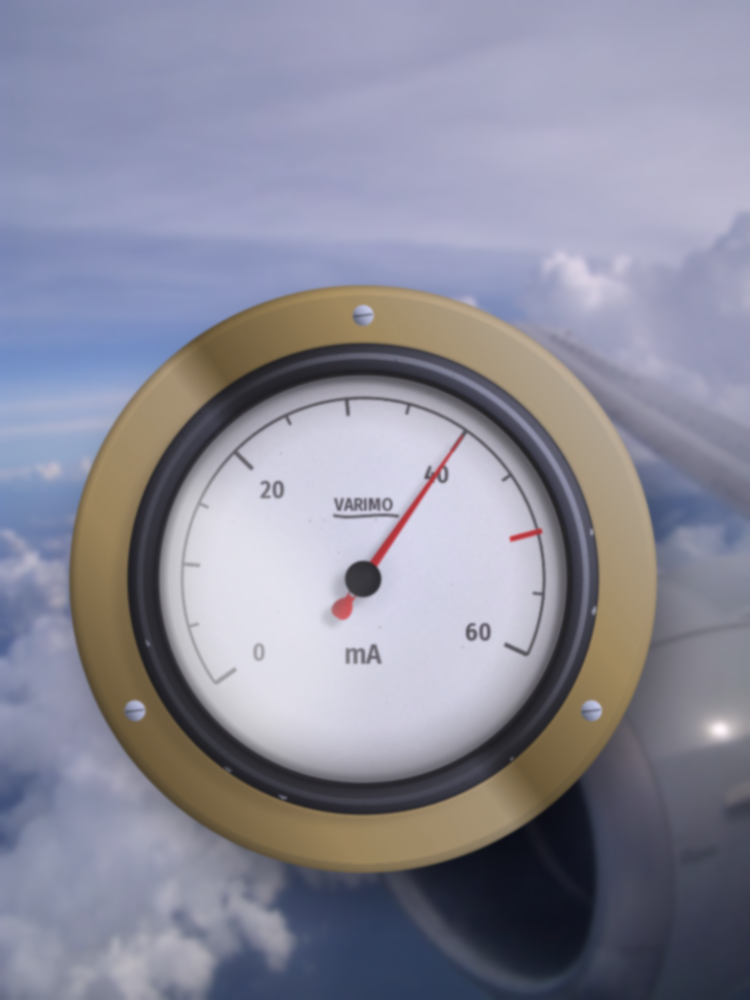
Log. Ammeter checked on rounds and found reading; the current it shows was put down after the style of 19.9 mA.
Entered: 40 mA
